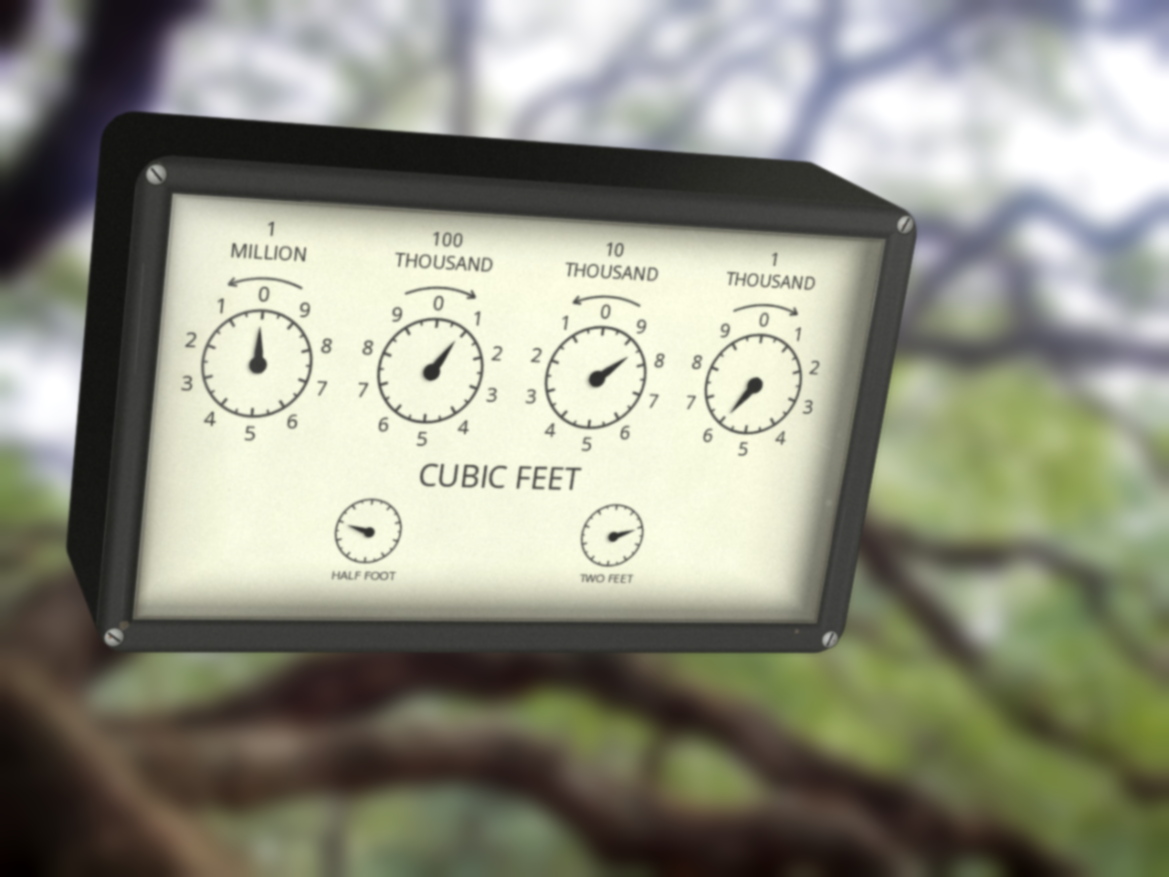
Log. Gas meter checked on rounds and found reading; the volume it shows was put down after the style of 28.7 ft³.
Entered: 8600 ft³
